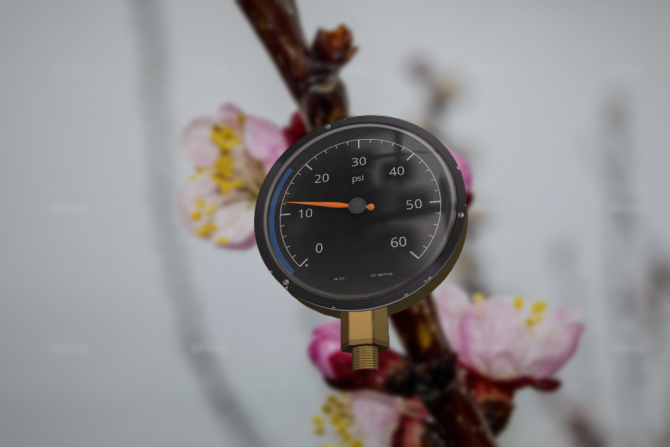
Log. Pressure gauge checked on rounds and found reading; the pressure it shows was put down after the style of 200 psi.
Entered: 12 psi
